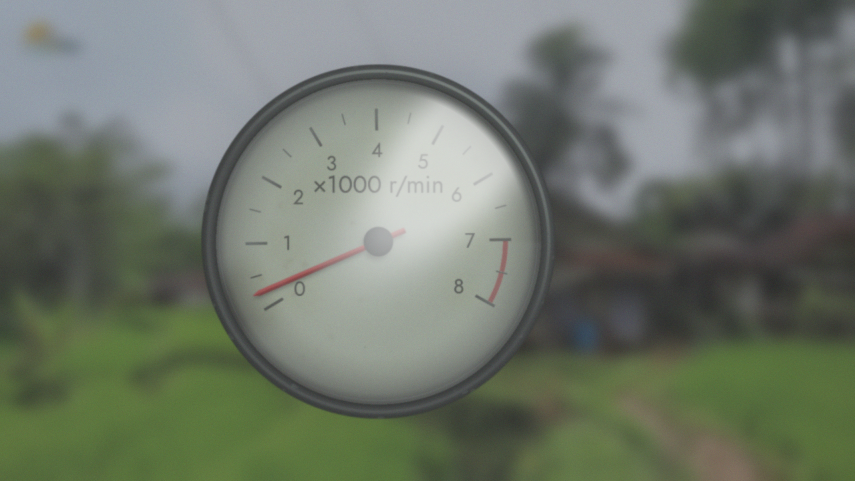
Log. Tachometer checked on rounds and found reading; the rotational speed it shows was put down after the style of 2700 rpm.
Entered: 250 rpm
